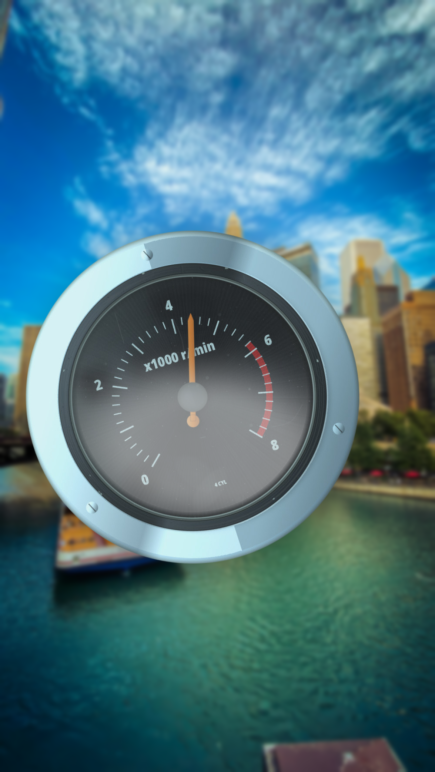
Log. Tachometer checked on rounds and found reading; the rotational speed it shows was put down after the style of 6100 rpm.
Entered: 4400 rpm
